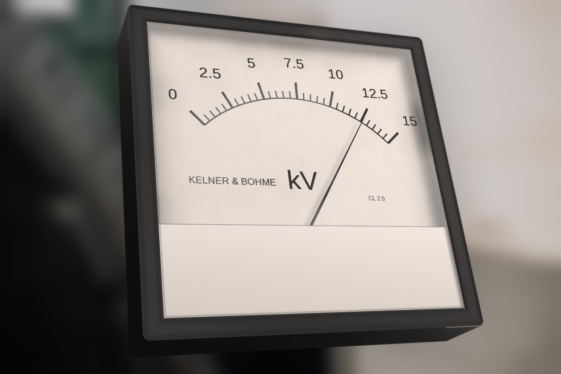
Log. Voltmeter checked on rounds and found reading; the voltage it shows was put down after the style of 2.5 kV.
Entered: 12.5 kV
